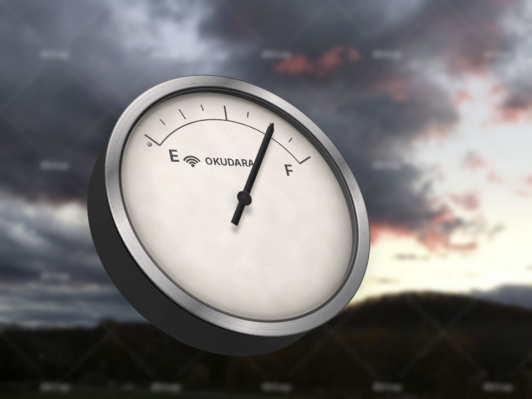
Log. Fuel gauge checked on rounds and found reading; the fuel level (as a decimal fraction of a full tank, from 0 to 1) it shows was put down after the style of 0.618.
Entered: 0.75
